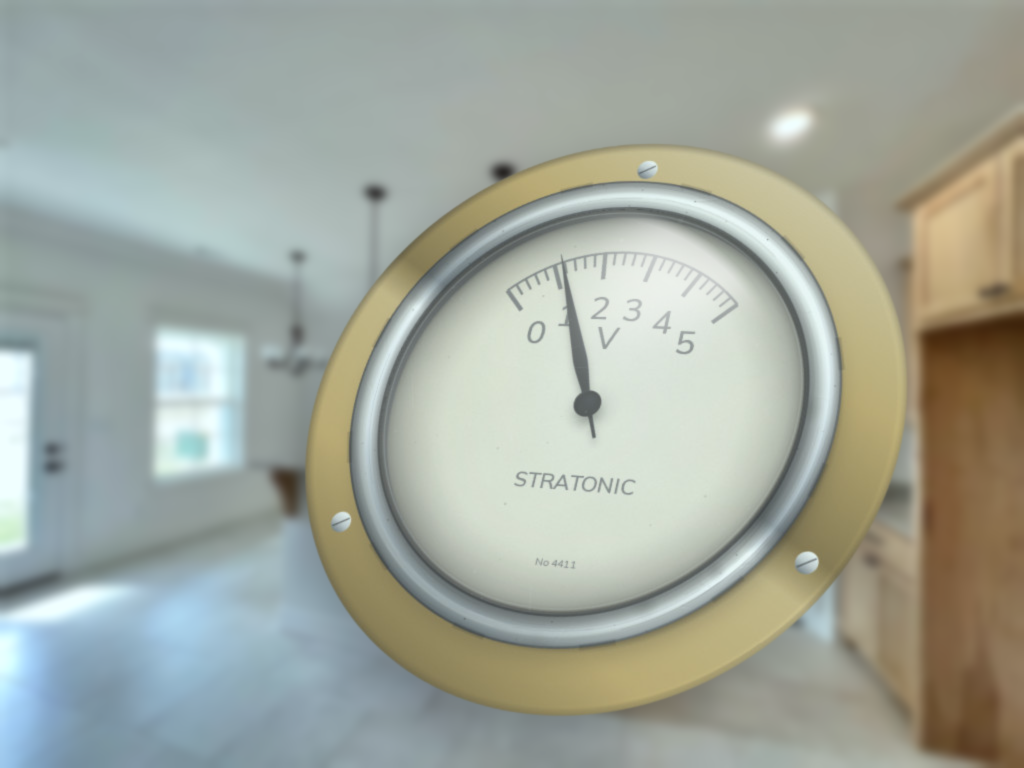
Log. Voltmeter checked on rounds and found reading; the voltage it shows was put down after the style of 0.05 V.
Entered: 1.2 V
